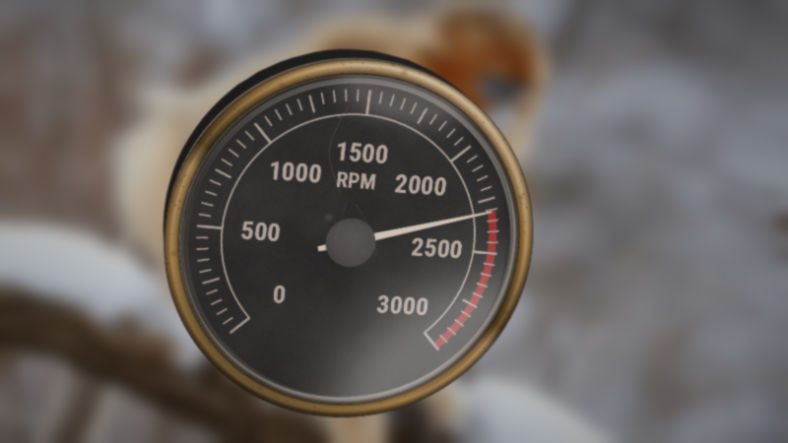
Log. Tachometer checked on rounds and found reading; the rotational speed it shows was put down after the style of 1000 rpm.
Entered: 2300 rpm
